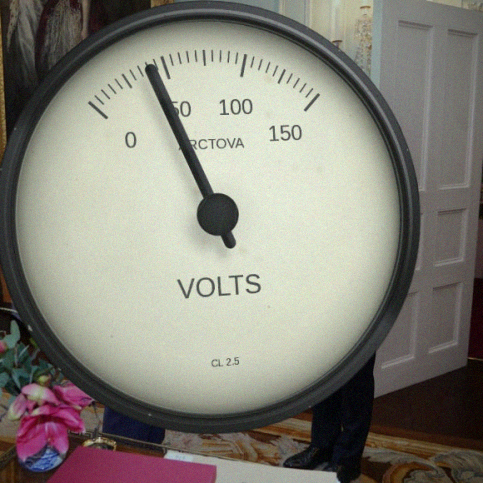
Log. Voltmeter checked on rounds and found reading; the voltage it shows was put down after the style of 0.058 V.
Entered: 40 V
